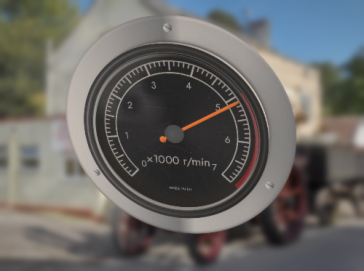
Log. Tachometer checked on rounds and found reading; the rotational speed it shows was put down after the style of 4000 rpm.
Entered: 5100 rpm
